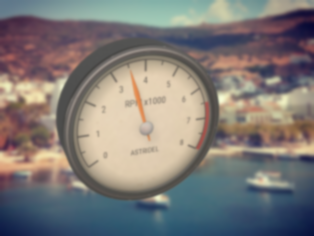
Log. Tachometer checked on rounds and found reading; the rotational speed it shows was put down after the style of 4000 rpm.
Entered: 3500 rpm
